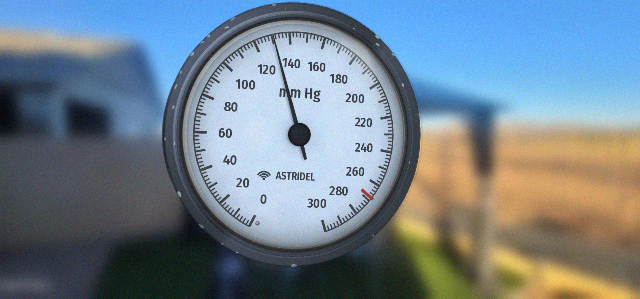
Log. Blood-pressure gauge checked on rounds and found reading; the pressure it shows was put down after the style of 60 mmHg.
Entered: 130 mmHg
